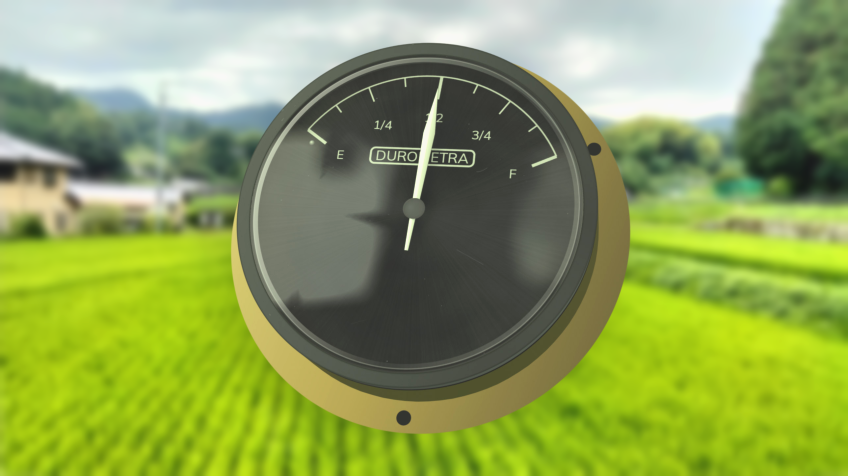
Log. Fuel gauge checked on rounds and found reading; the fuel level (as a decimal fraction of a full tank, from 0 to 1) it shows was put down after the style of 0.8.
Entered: 0.5
